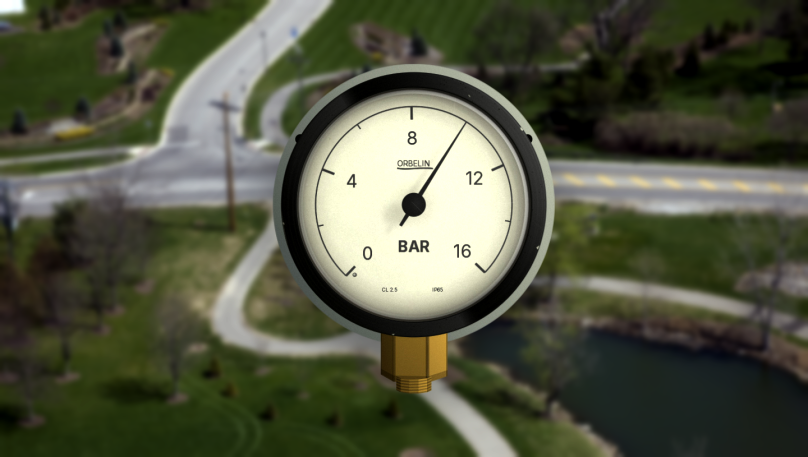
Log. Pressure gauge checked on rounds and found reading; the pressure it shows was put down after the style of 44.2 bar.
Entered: 10 bar
